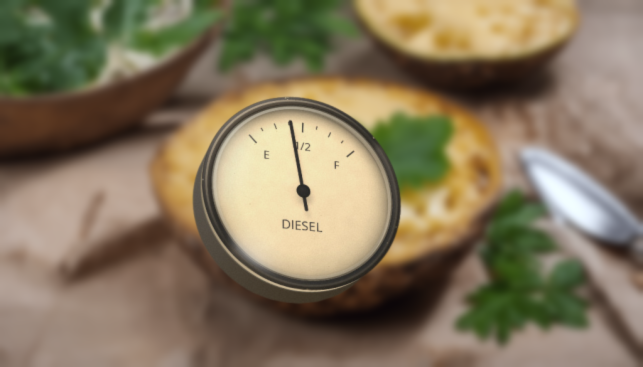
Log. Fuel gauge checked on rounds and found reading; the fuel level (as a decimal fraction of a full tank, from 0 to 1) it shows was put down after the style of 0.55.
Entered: 0.375
